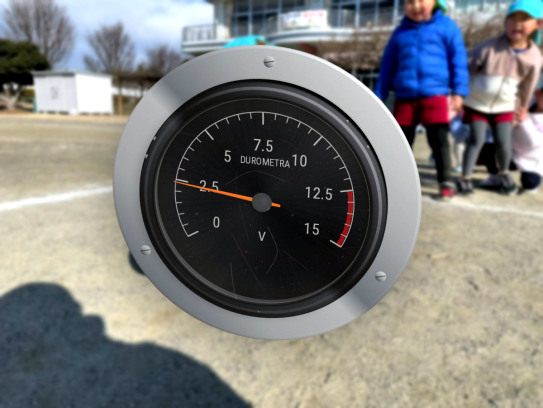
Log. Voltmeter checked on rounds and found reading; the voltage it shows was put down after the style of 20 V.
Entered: 2.5 V
